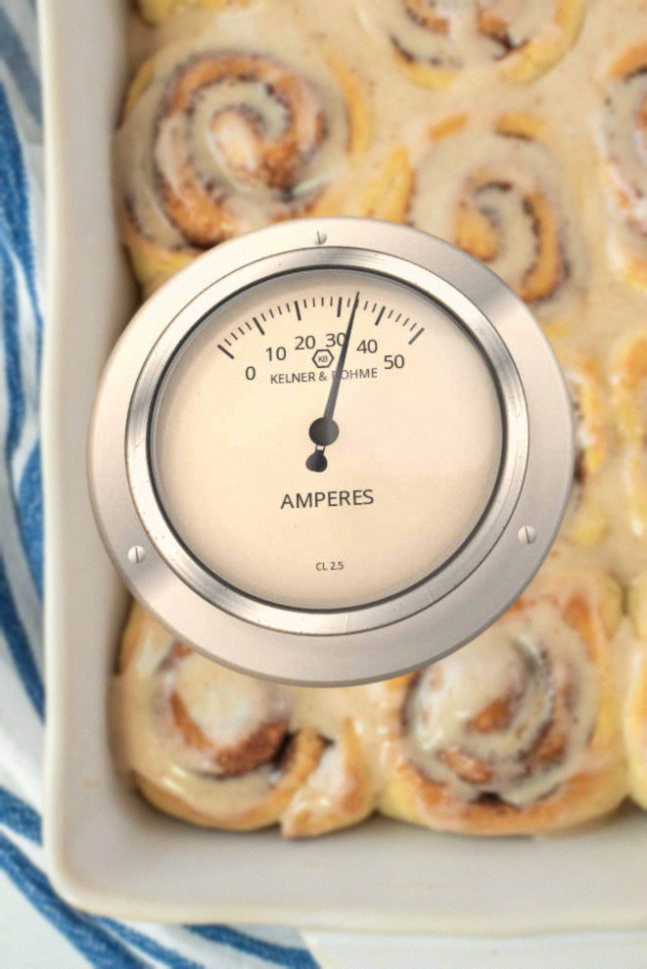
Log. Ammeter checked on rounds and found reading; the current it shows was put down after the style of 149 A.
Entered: 34 A
